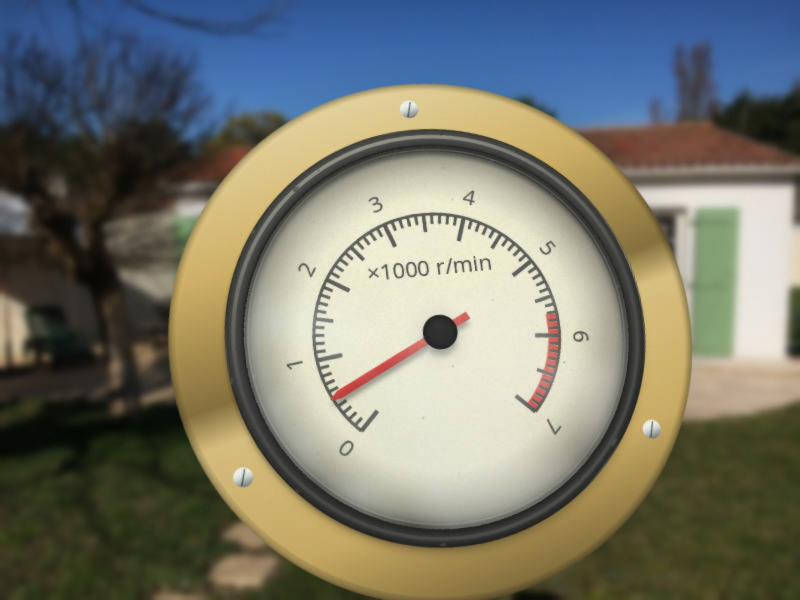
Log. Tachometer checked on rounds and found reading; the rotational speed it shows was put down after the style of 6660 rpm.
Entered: 500 rpm
